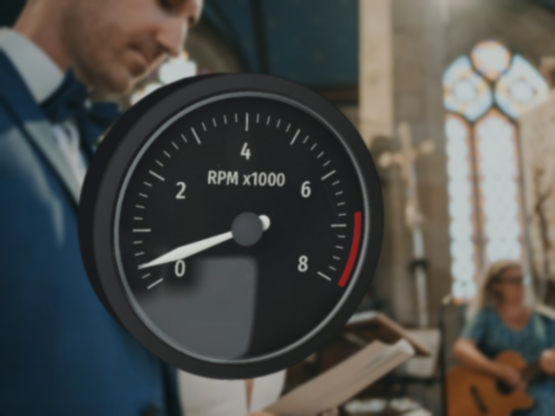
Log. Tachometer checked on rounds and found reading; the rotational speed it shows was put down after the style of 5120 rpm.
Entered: 400 rpm
